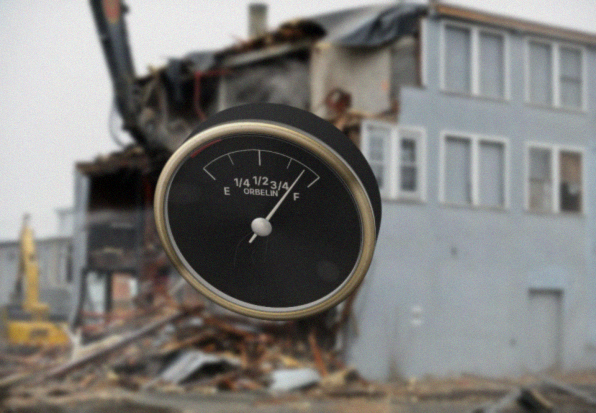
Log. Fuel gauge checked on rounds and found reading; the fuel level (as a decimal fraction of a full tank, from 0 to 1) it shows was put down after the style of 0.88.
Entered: 0.875
